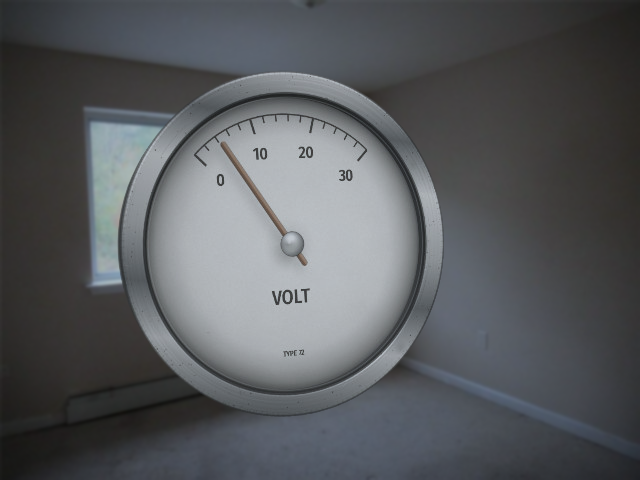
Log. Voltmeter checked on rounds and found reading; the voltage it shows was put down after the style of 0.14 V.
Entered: 4 V
